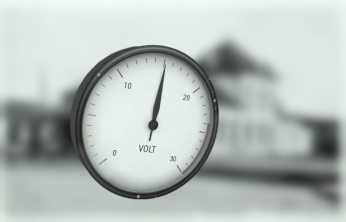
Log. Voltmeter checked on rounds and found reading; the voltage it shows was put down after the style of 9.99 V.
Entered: 15 V
